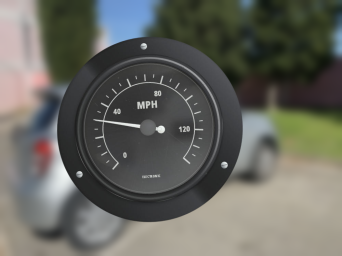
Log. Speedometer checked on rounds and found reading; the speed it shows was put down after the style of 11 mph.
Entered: 30 mph
